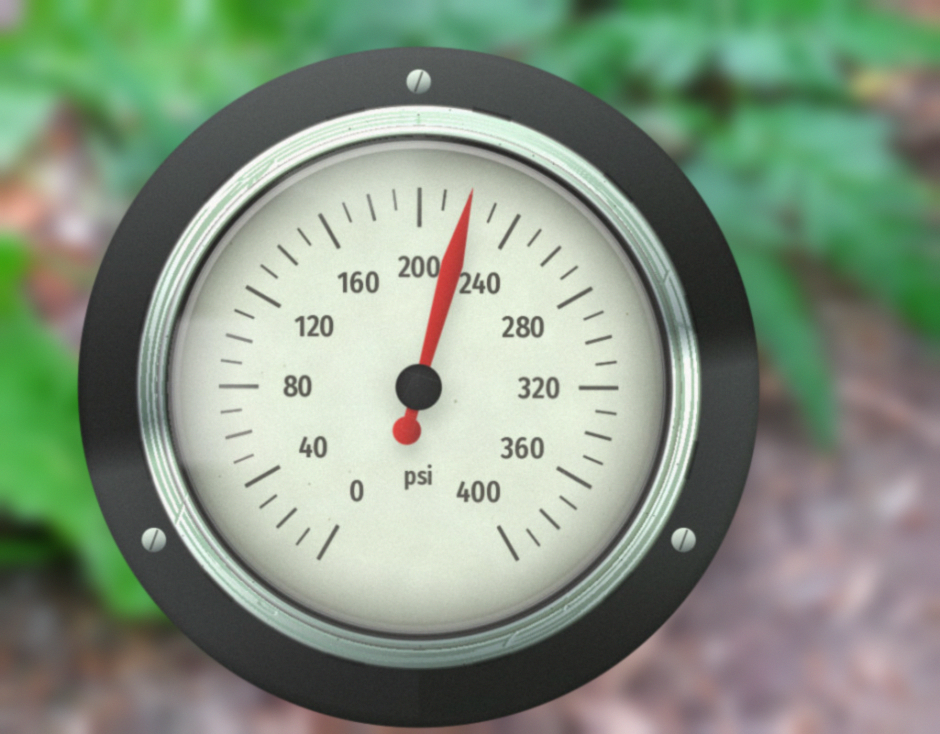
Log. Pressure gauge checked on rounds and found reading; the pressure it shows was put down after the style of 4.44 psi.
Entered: 220 psi
